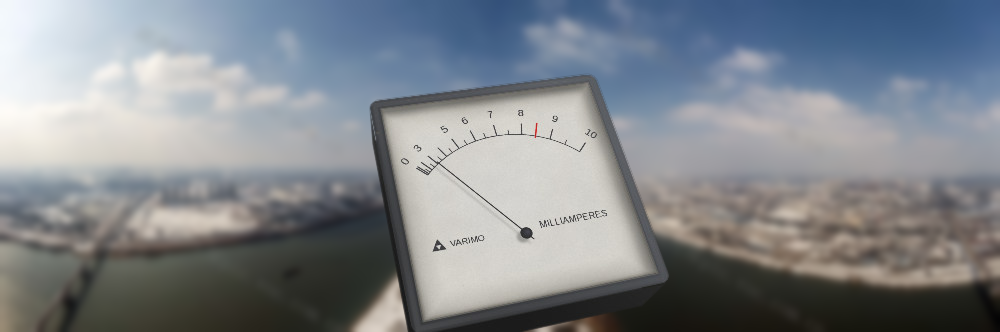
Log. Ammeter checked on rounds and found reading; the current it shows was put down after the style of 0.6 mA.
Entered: 3 mA
